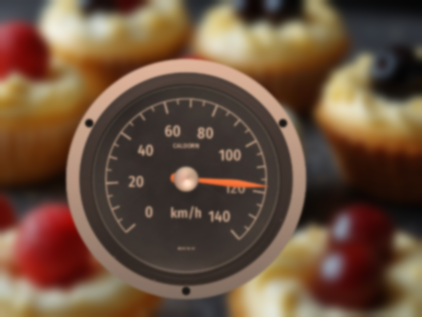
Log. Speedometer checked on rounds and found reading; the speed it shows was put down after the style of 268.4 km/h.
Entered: 117.5 km/h
